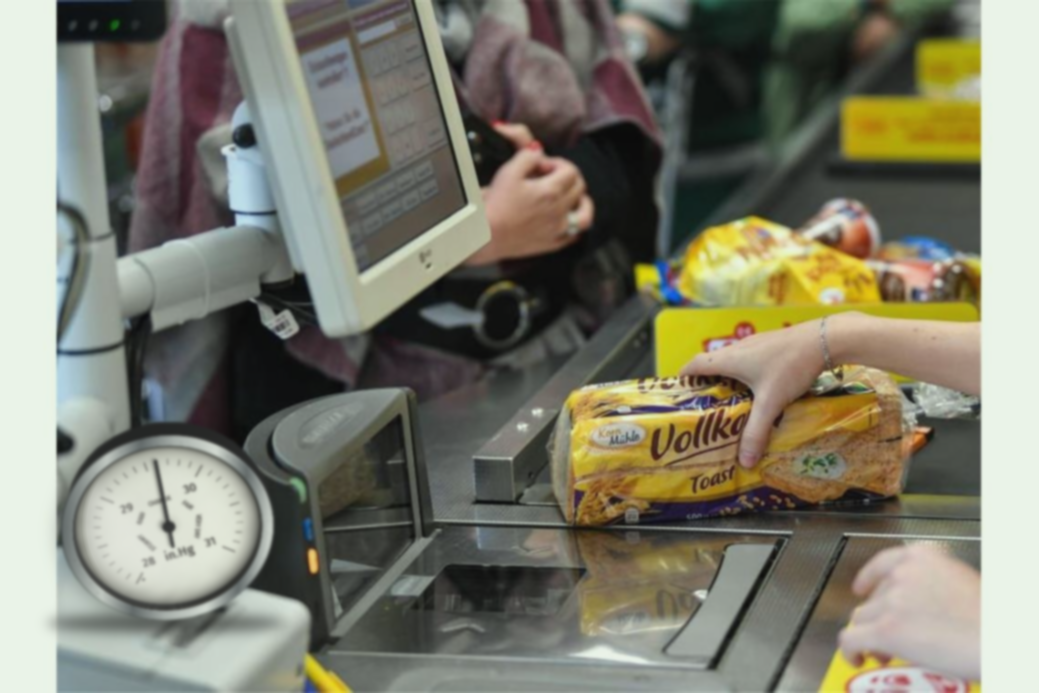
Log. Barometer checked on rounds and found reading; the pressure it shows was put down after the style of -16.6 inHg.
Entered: 29.6 inHg
